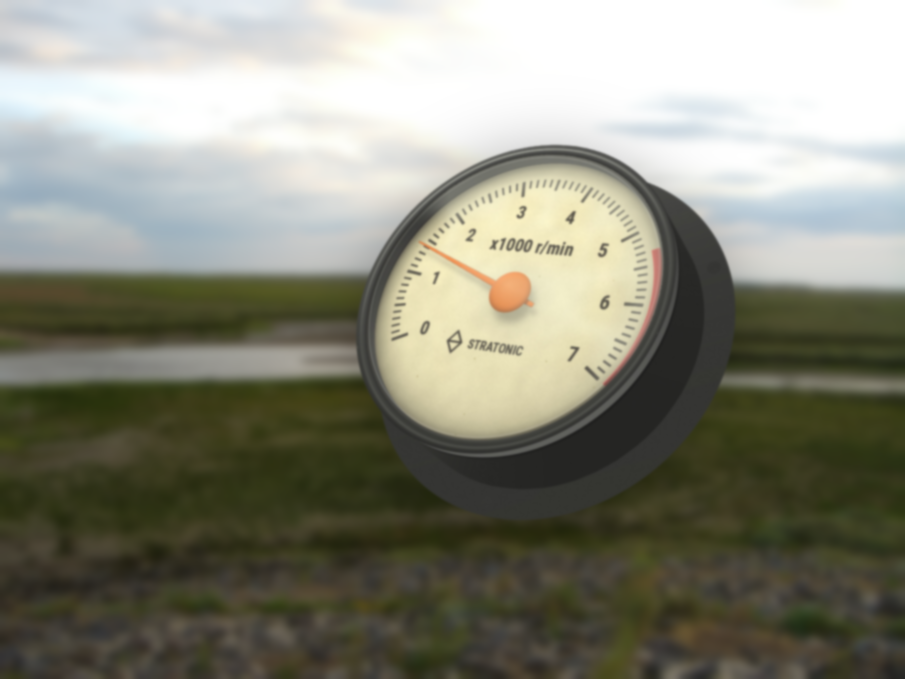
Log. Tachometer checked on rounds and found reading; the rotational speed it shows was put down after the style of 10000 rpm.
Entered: 1400 rpm
